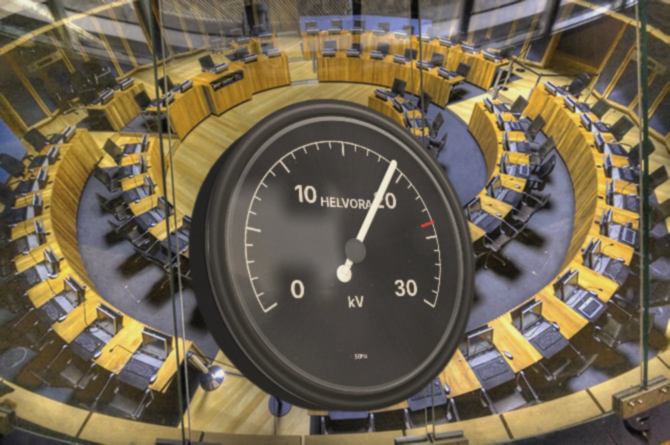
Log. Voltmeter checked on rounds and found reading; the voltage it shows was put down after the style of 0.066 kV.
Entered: 19 kV
